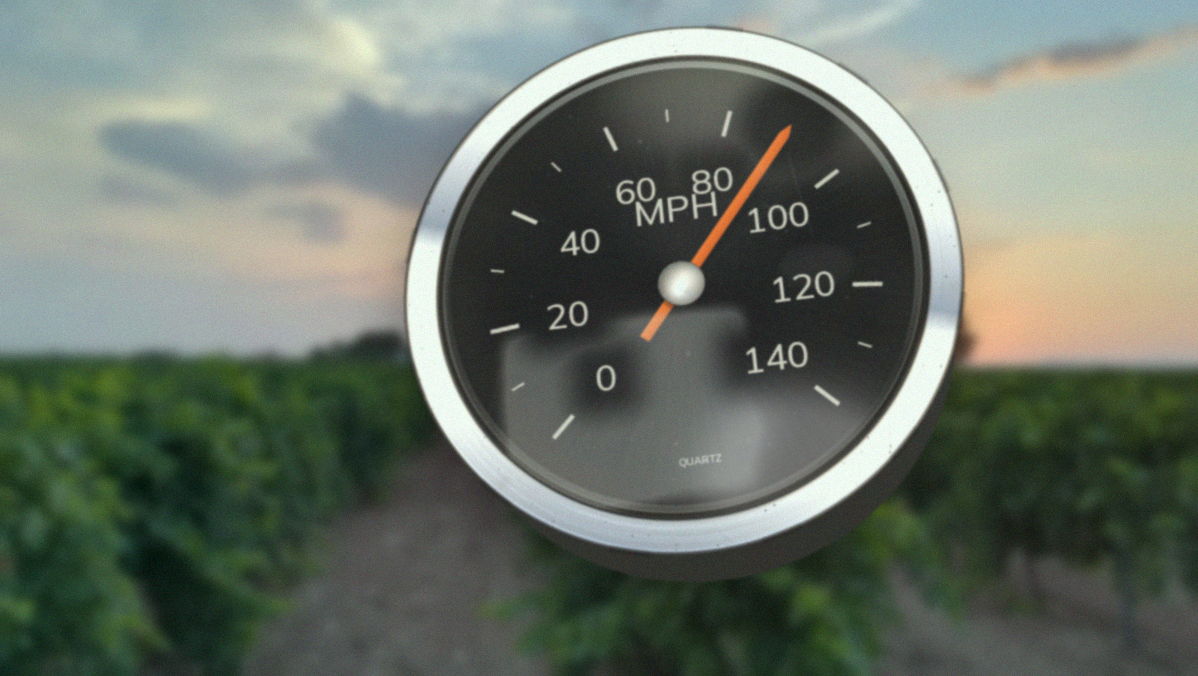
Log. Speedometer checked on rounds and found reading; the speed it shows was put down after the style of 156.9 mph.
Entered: 90 mph
